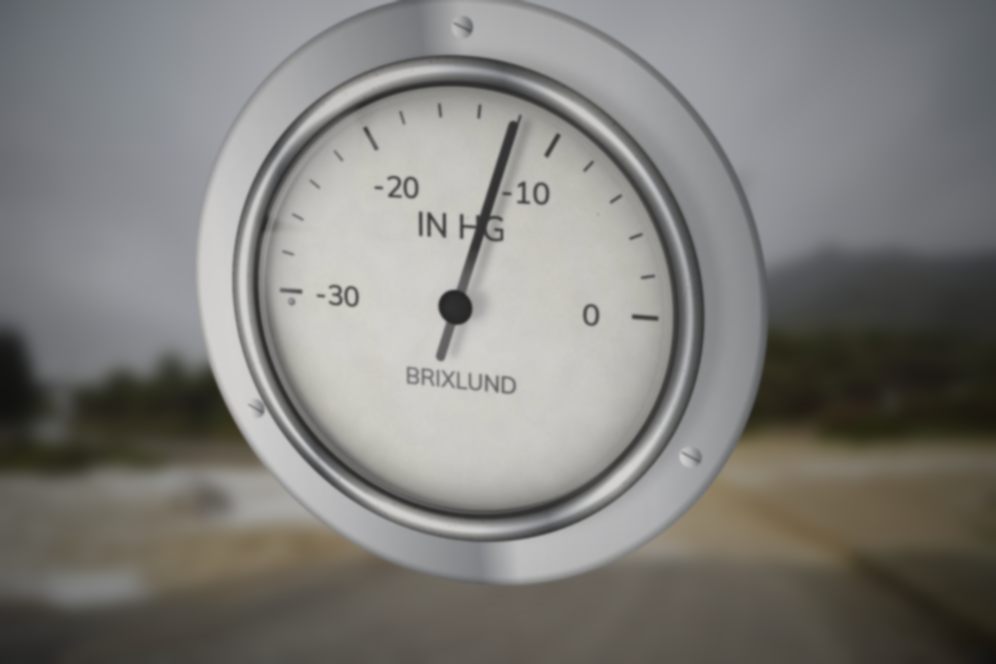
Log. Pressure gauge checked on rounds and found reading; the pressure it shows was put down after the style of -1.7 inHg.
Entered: -12 inHg
